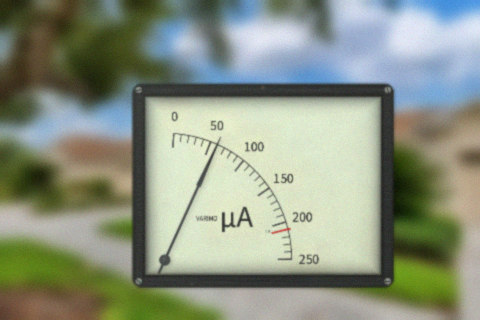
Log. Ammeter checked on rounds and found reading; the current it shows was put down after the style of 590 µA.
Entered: 60 µA
